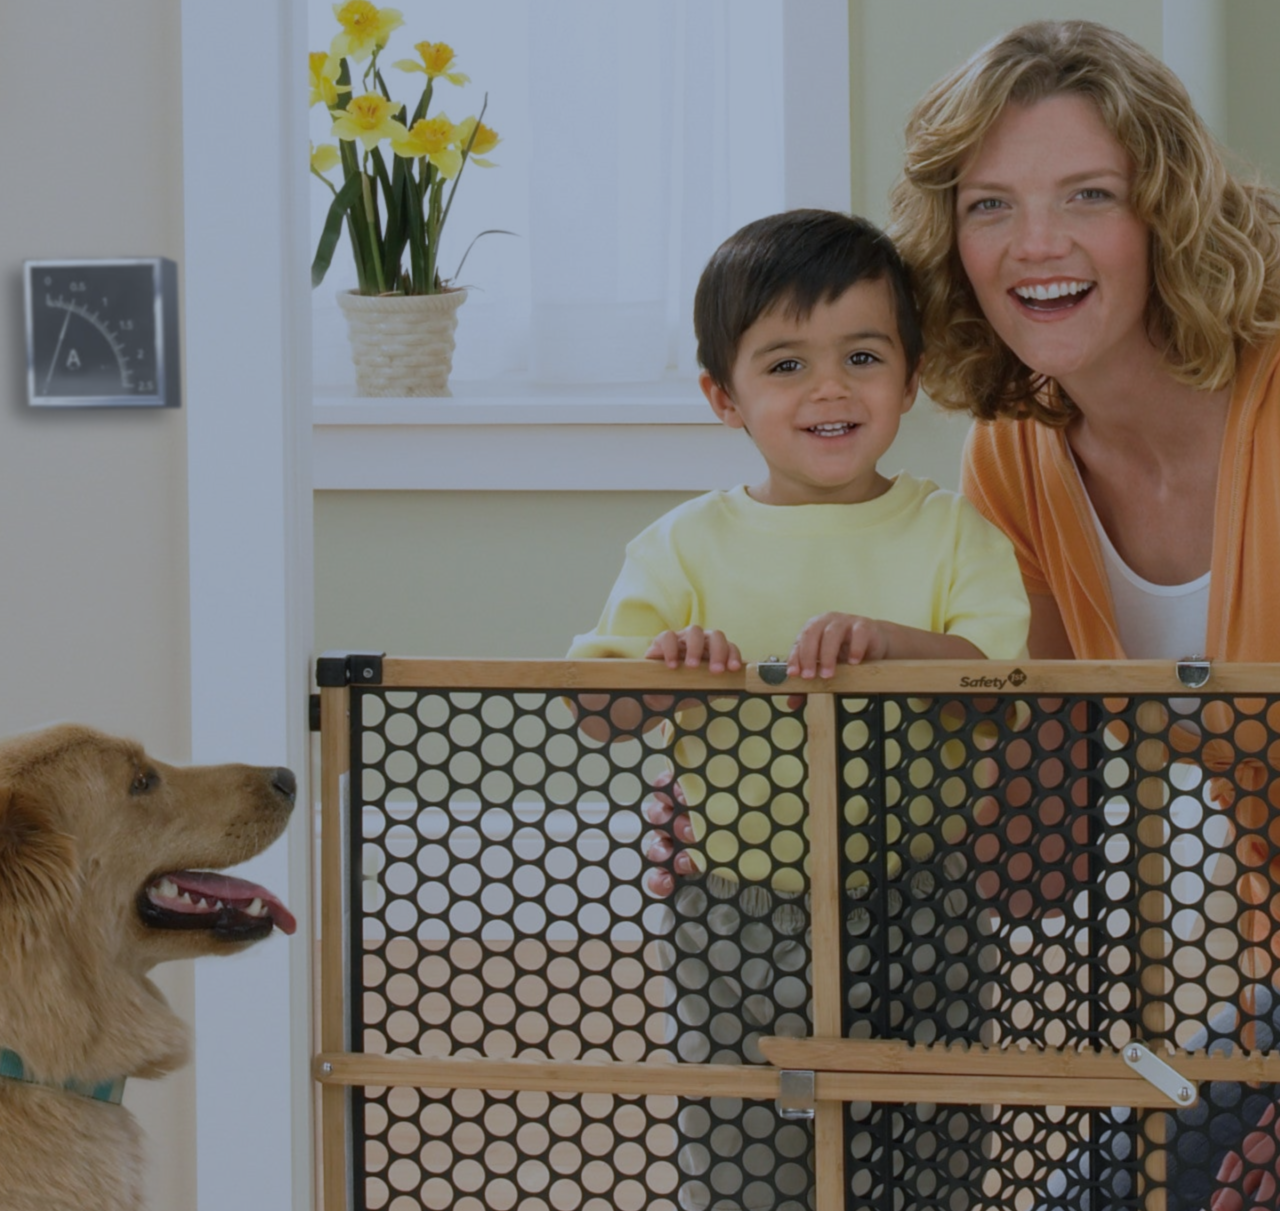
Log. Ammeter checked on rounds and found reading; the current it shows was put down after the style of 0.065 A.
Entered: 0.5 A
